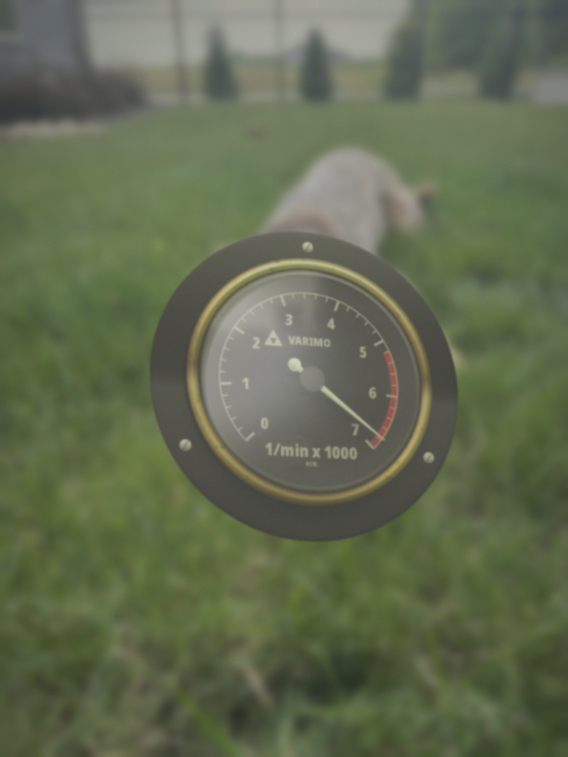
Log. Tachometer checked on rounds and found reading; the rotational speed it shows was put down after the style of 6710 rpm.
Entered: 6800 rpm
